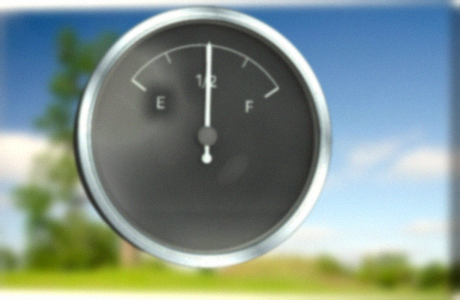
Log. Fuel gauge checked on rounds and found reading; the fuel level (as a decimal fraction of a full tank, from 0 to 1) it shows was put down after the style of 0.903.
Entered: 0.5
